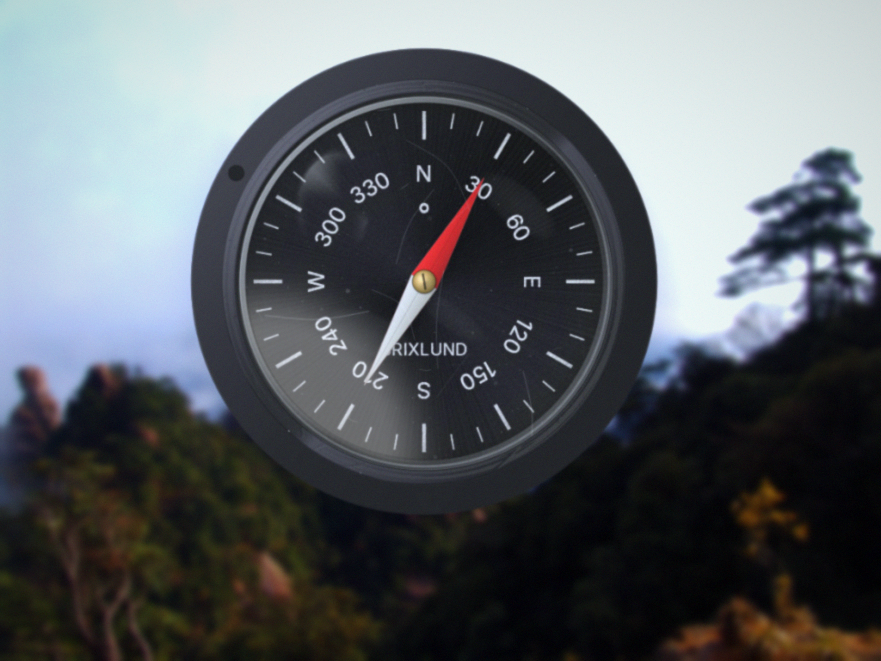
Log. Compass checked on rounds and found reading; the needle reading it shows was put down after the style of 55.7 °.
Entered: 30 °
